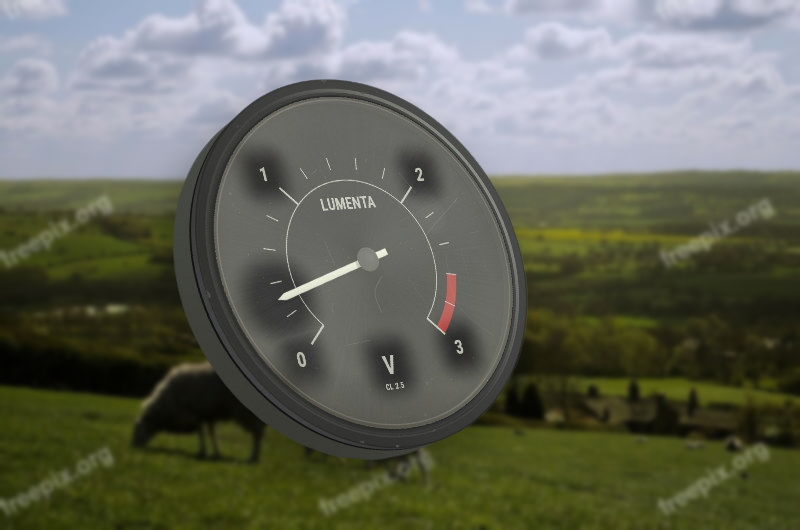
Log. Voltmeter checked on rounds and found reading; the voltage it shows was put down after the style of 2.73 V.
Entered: 0.3 V
